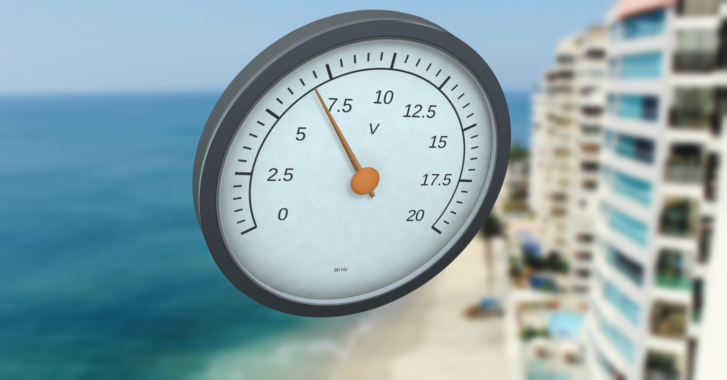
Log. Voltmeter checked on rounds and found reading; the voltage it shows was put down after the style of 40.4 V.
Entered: 6.75 V
